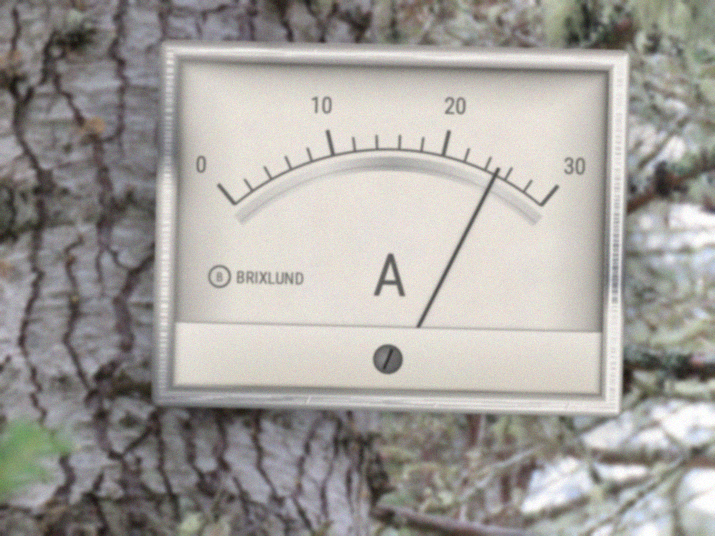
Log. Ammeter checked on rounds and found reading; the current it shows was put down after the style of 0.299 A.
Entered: 25 A
